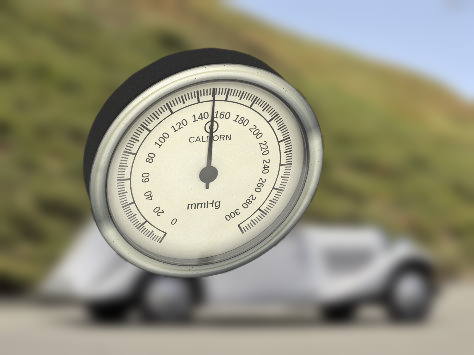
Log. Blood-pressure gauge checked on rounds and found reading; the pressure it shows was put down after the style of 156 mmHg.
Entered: 150 mmHg
